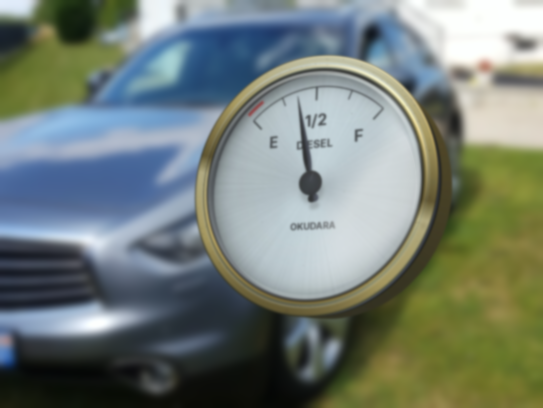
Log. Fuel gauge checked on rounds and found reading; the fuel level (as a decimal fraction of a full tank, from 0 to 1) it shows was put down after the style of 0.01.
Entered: 0.375
